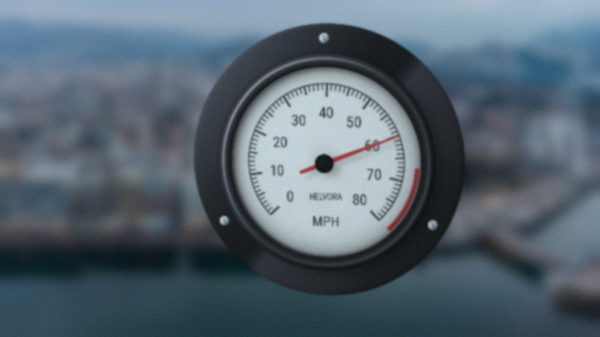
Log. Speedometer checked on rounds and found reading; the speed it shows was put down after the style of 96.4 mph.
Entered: 60 mph
